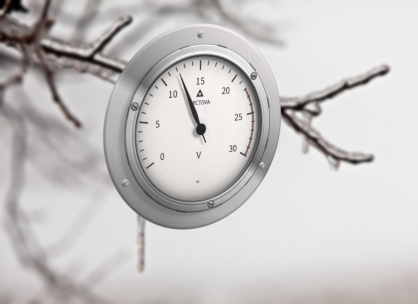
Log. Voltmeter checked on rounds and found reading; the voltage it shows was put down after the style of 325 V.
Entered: 12 V
